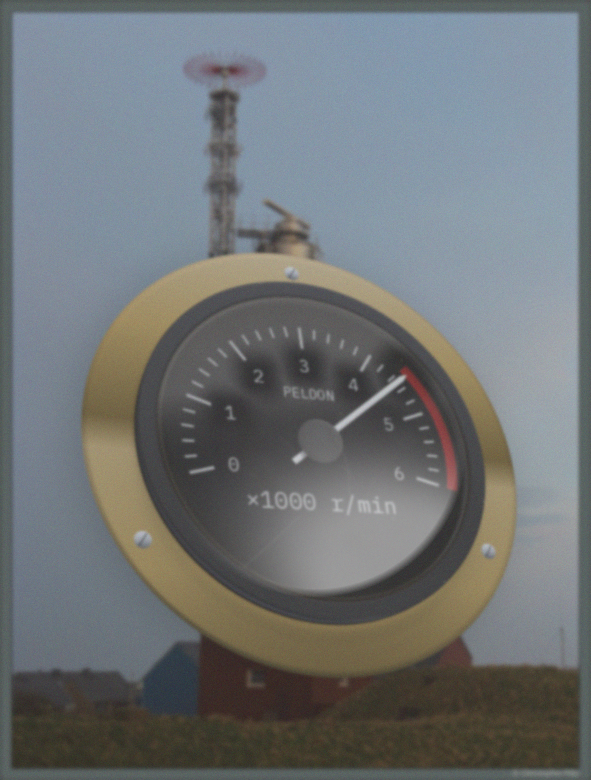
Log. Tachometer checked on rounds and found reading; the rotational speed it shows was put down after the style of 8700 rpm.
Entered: 4500 rpm
